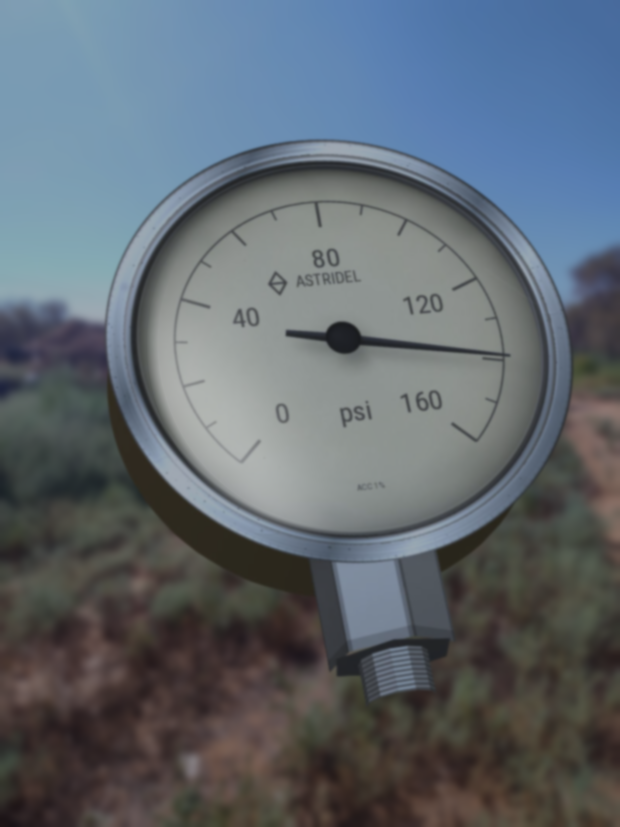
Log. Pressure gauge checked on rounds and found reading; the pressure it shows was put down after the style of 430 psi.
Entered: 140 psi
